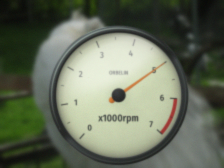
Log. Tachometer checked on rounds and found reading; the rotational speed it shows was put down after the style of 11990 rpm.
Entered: 5000 rpm
